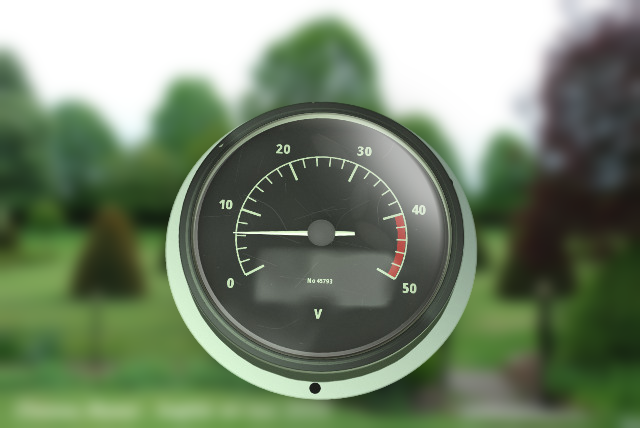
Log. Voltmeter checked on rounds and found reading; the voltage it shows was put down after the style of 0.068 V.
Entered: 6 V
